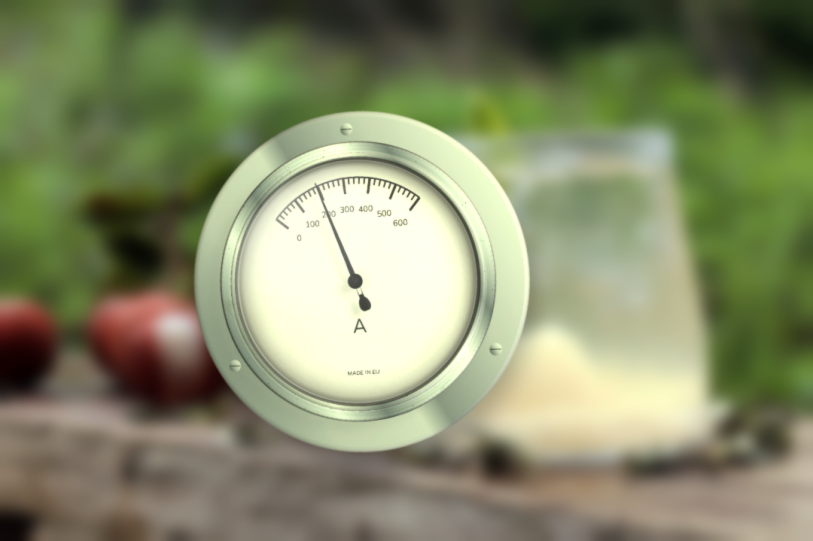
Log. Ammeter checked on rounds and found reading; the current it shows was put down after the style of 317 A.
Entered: 200 A
